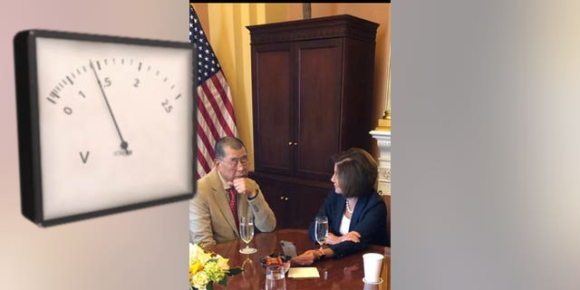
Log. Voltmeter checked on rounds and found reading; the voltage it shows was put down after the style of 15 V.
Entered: 1.4 V
